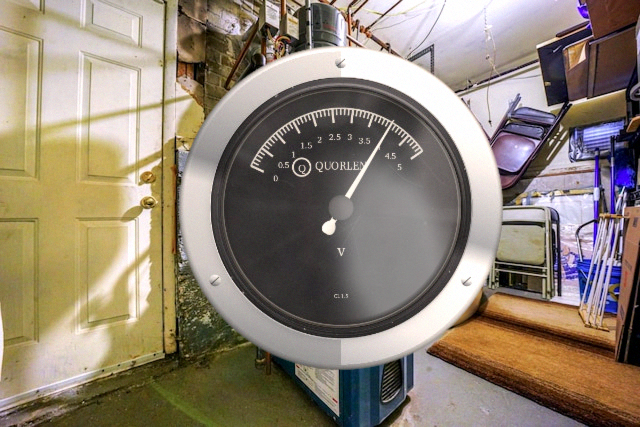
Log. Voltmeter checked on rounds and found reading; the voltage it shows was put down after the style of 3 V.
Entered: 4 V
